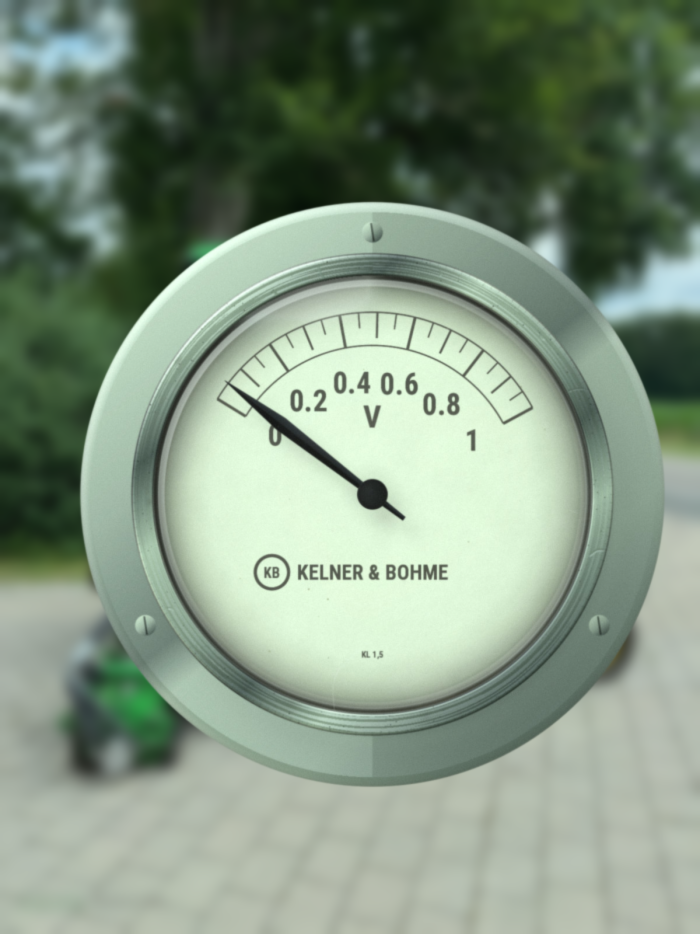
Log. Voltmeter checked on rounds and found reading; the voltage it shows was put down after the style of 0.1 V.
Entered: 0.05 V
